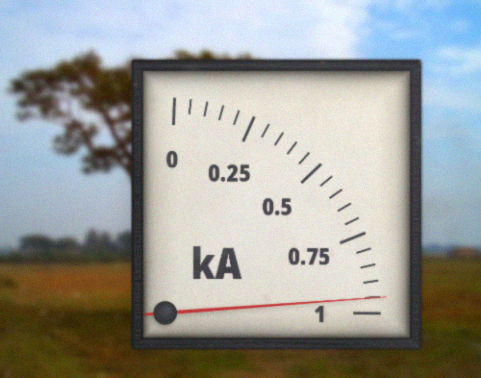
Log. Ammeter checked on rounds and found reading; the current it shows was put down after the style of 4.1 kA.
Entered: 0.95 kA
